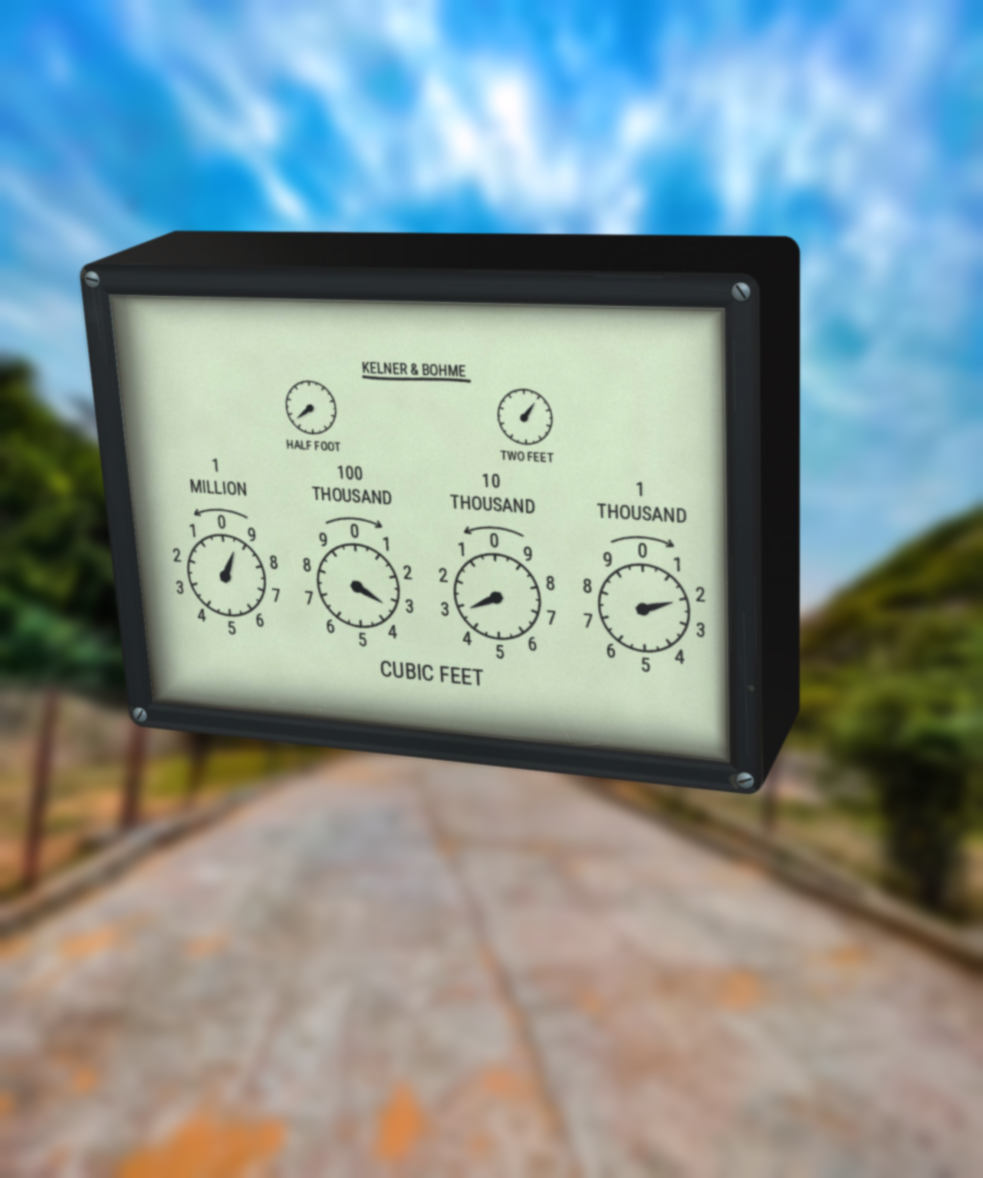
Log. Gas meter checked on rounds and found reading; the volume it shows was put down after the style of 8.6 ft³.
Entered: 933200 ft³
